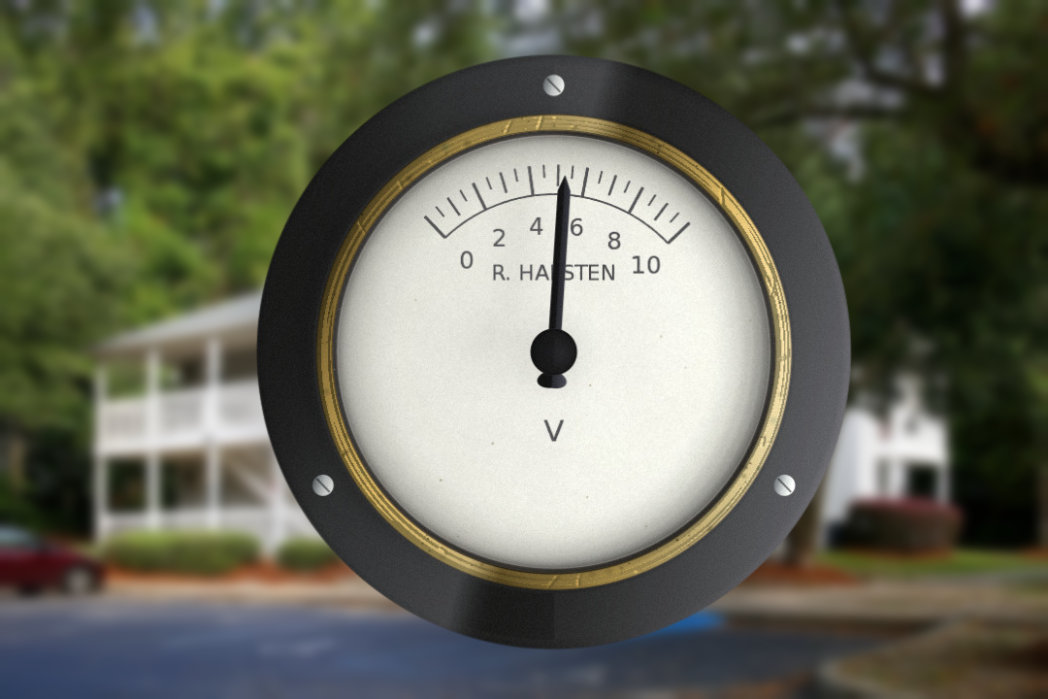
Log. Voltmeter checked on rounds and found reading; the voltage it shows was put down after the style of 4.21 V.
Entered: 5.25 V
